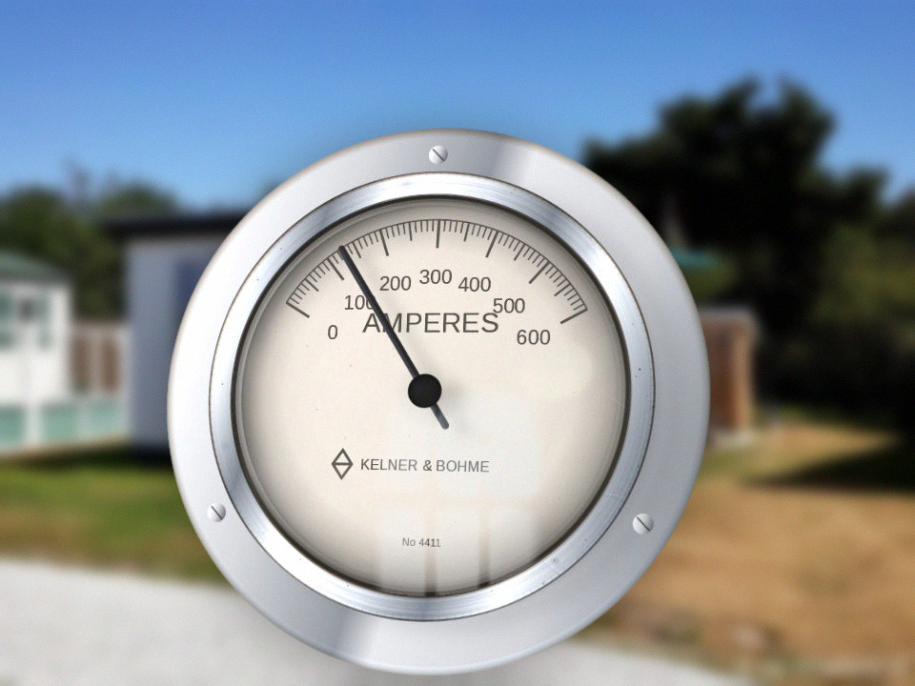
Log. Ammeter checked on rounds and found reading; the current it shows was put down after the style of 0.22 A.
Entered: 130 A
